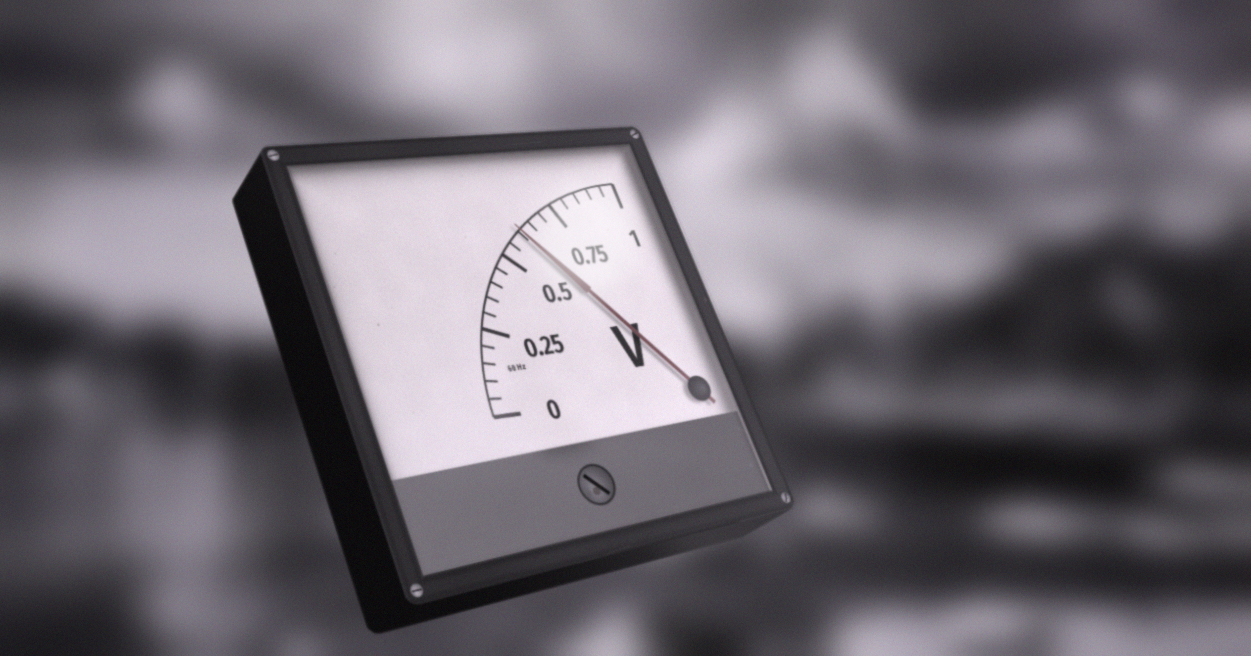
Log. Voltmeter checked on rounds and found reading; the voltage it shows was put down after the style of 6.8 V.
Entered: 0.6 V
